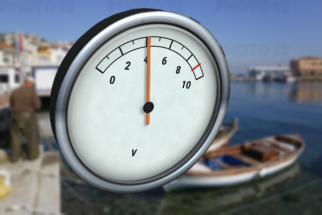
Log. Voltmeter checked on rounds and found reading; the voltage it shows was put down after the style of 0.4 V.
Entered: 4 V
